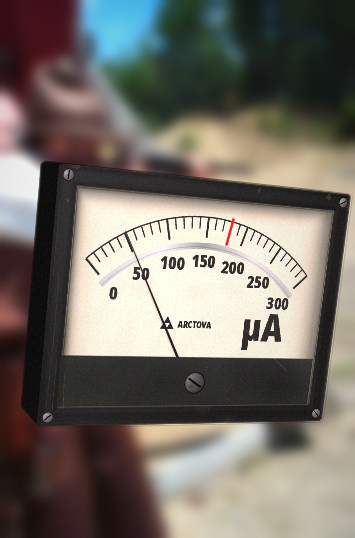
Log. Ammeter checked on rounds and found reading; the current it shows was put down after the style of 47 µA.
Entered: 50 µA
